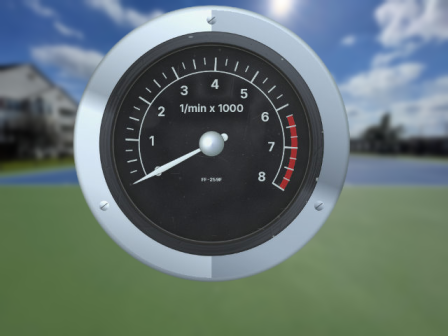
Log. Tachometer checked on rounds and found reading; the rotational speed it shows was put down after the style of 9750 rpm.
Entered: 0 rpm
